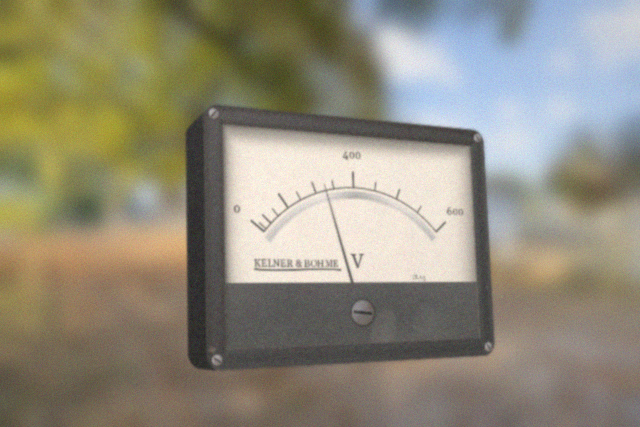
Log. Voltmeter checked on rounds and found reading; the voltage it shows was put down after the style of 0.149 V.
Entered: 325 V
